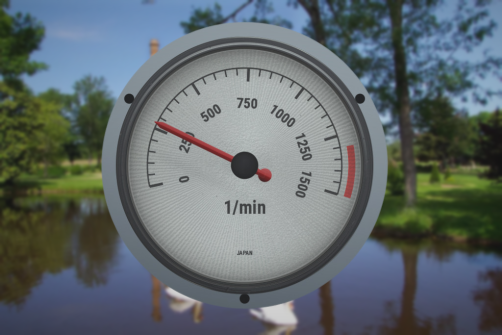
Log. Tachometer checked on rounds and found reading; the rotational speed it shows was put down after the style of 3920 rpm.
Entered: 275 rpm
